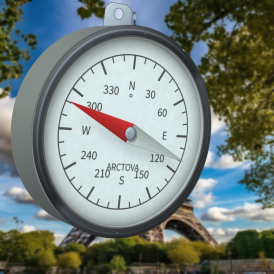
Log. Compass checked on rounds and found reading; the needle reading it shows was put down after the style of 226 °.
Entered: 290 °
